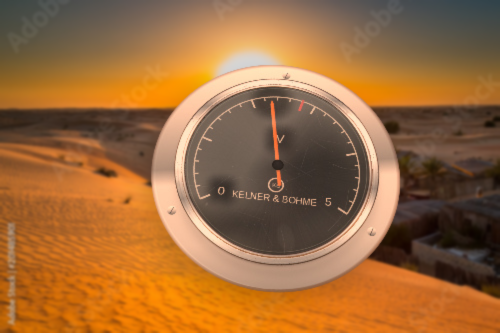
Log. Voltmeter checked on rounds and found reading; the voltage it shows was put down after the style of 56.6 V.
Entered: 2.3 V
